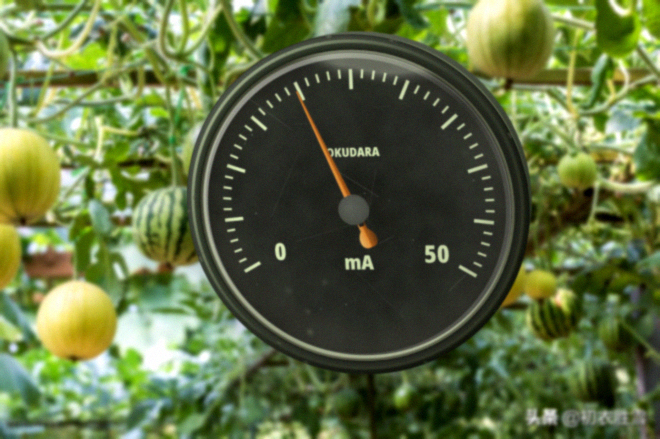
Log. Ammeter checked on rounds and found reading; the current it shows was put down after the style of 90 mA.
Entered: 20 mA
